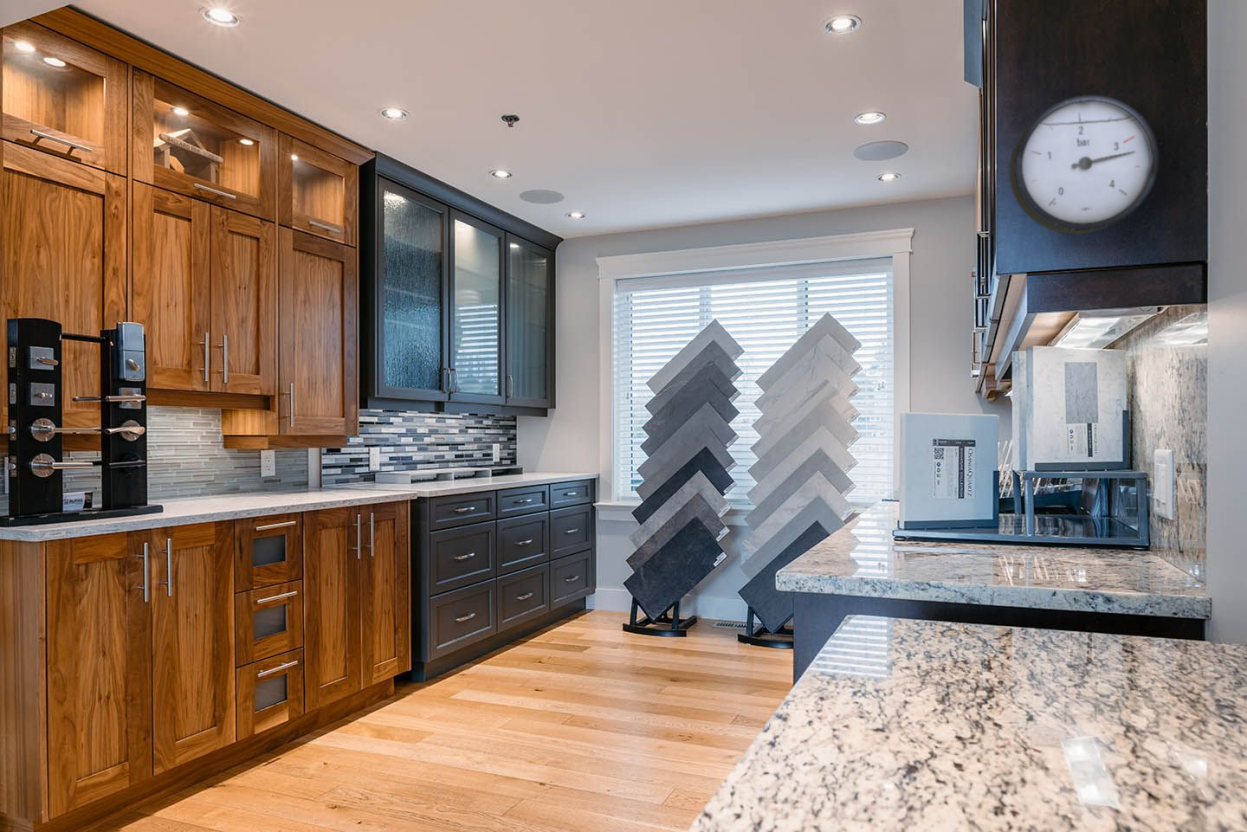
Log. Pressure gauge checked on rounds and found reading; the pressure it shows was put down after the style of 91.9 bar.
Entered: 3.25 bar
